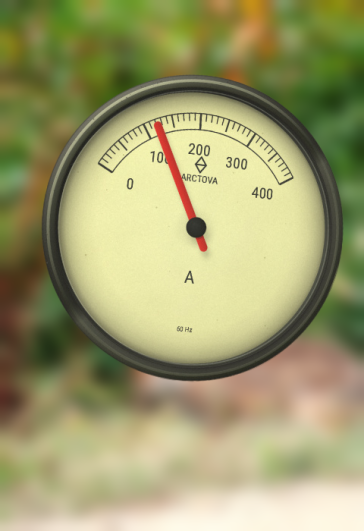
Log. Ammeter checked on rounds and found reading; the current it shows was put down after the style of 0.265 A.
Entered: 120 A
